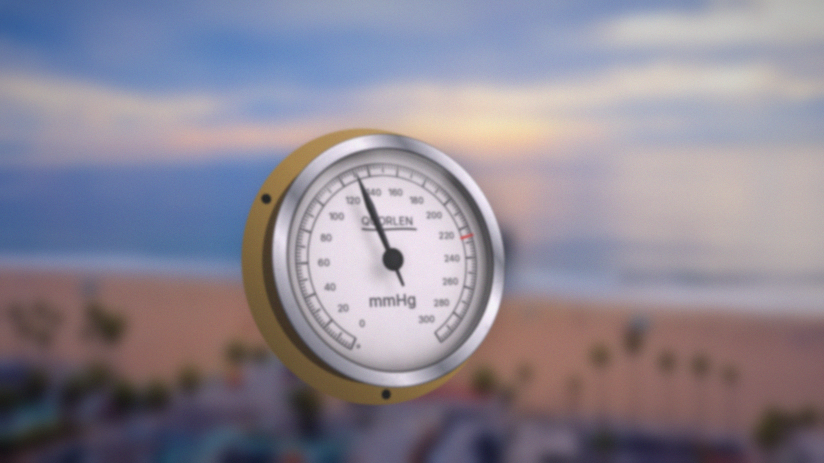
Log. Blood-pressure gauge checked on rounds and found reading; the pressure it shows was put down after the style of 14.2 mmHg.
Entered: 130 mmHg
